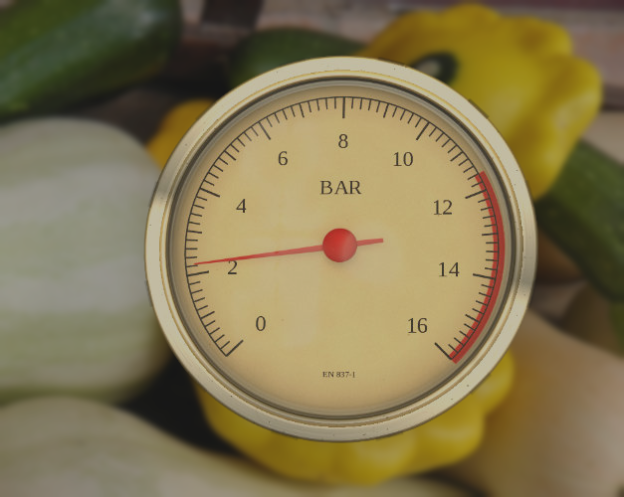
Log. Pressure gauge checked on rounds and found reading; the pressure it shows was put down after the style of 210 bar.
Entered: 2.2 bar
